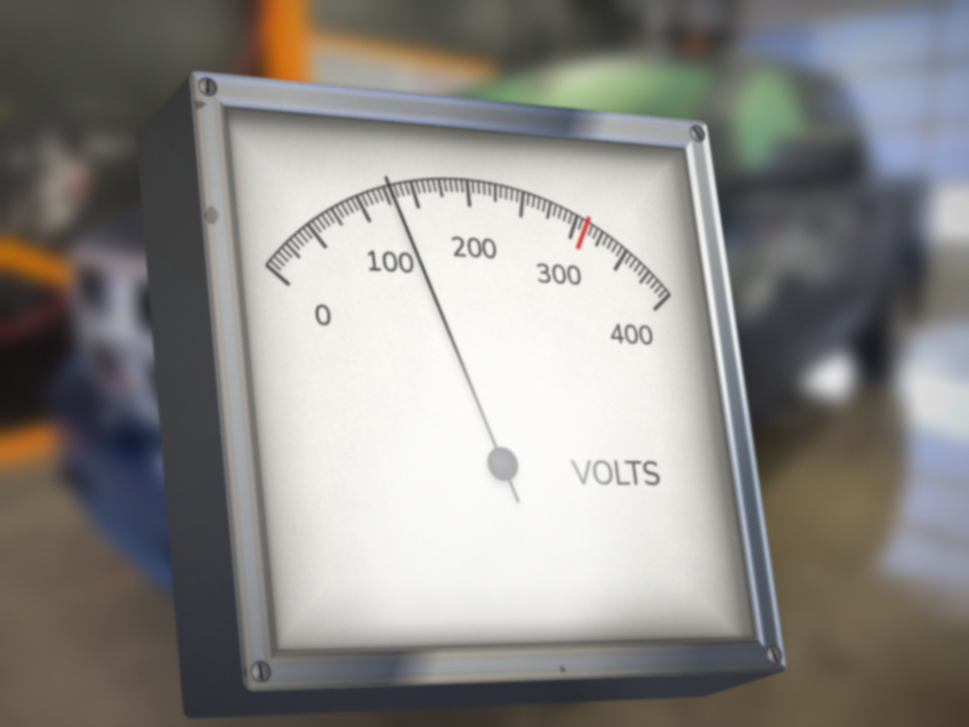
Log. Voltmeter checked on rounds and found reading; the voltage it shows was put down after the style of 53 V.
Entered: 125 V
